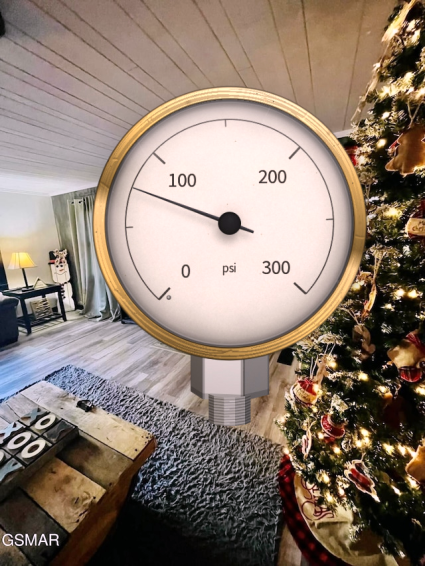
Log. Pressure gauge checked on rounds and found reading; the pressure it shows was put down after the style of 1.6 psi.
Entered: 75 psi
